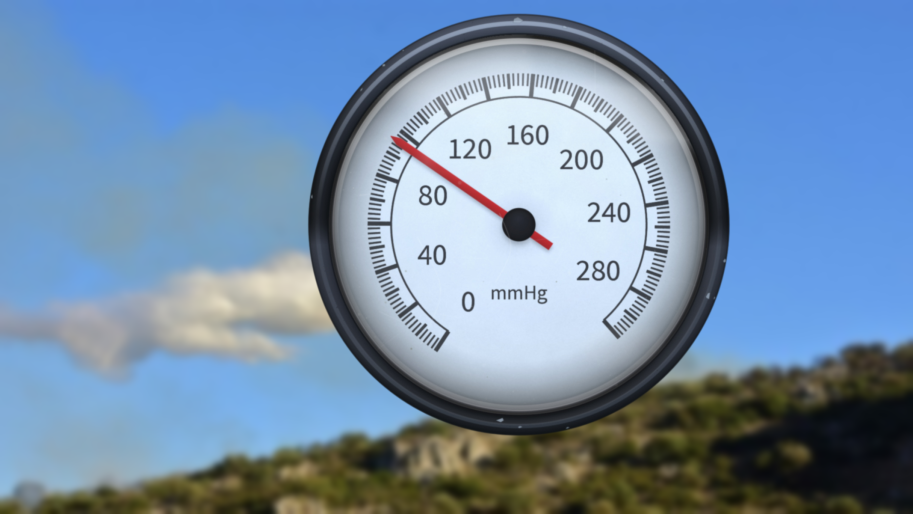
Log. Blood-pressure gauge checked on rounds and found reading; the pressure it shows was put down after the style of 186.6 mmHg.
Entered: 96 mmHg
